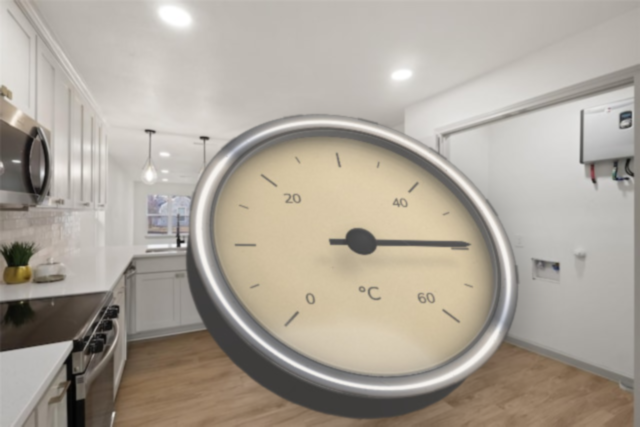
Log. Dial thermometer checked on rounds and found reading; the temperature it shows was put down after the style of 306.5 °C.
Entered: 50 °C
